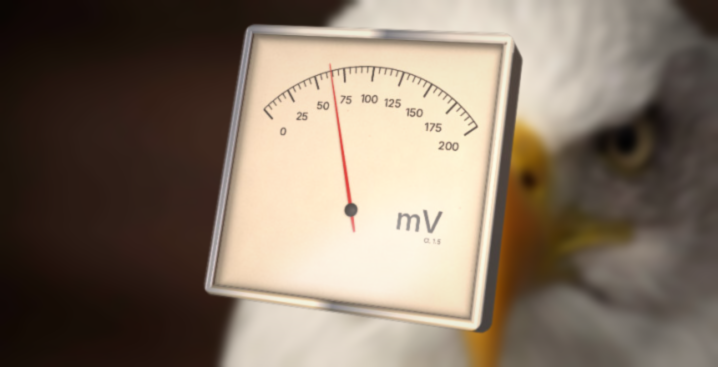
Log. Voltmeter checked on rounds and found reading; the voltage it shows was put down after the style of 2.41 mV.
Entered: 65 mV
